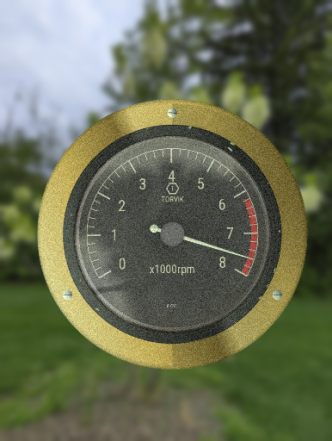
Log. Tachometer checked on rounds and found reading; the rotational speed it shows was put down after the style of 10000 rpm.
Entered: 7600 rpm
